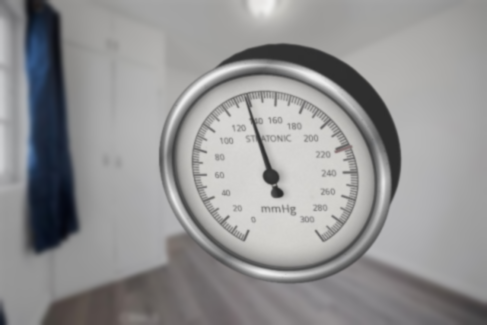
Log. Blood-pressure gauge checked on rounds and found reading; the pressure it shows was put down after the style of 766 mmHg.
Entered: 140 mmHg
